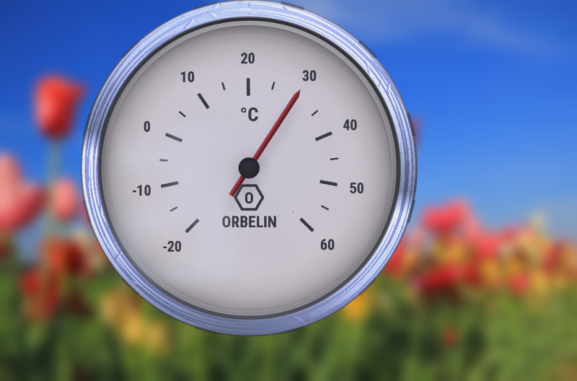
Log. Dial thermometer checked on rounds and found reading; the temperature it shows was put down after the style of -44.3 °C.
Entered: 30 °C
